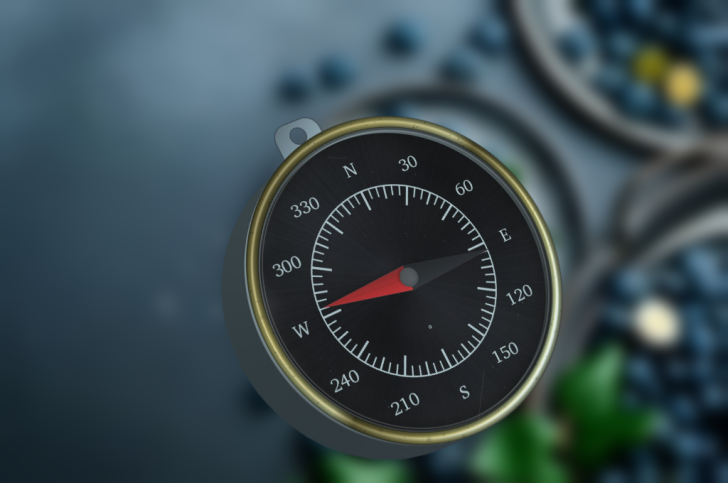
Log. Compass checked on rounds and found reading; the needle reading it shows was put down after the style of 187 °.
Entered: 275 °
